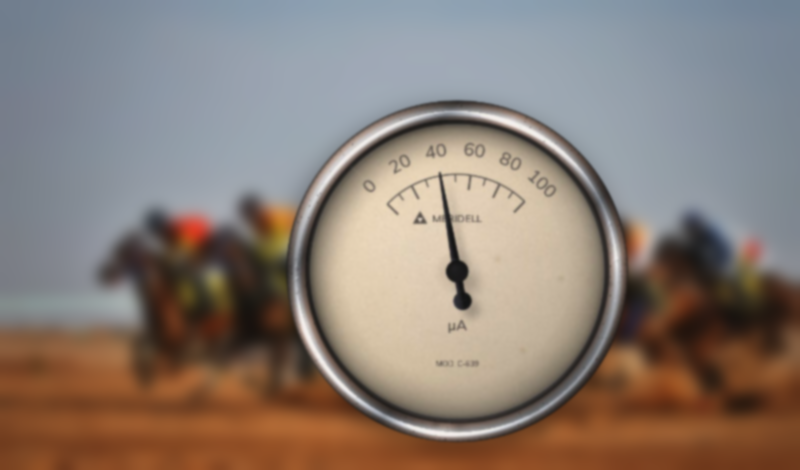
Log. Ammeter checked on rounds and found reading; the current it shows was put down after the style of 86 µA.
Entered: 40 µA
